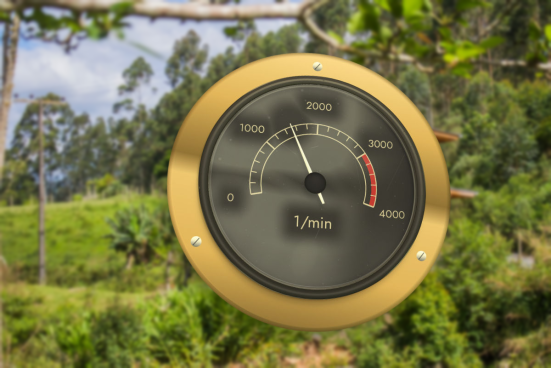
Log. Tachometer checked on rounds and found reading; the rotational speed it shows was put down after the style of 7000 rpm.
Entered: 1500 rpm
